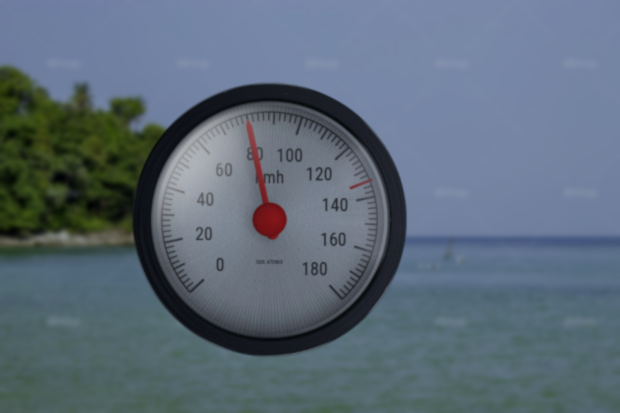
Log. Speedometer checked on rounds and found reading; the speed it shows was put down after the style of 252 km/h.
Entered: 80 km/h
